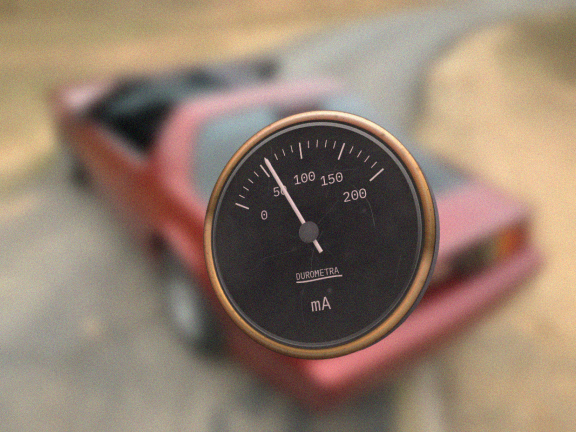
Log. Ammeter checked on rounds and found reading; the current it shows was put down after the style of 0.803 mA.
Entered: 60 mA
